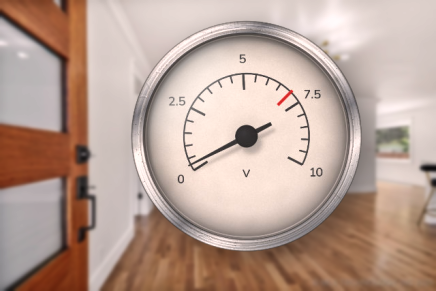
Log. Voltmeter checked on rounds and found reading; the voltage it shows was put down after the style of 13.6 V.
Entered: 0.25 V
